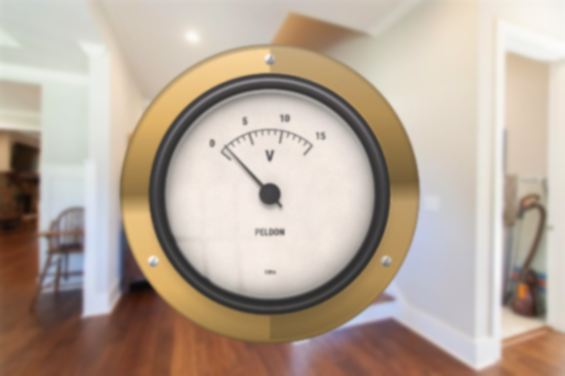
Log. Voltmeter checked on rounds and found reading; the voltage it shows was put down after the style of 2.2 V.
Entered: 1 V
